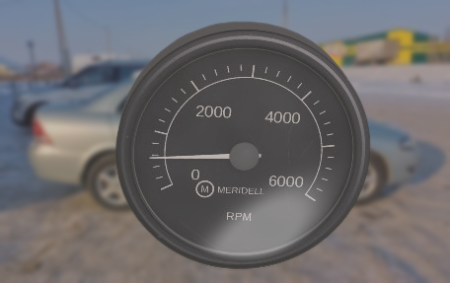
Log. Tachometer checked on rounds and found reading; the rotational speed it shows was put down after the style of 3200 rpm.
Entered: 600 rpm
